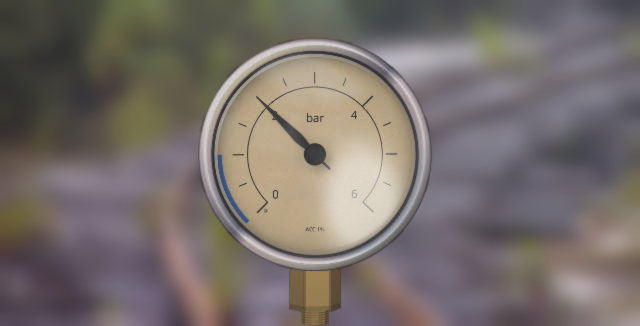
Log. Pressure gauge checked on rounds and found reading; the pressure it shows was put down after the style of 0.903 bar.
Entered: 2 bar
